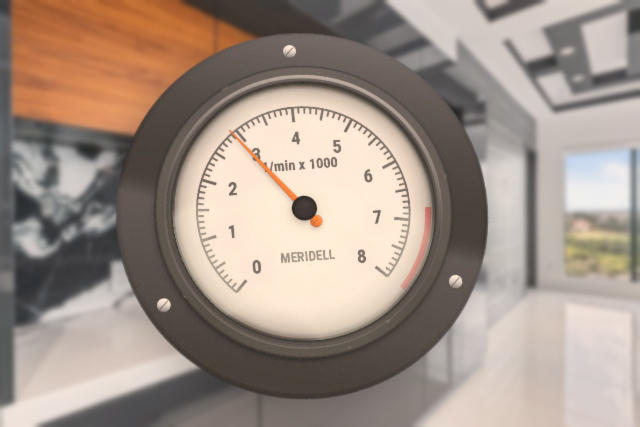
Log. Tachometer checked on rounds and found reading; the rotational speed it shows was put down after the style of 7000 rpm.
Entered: 2900 rpm
